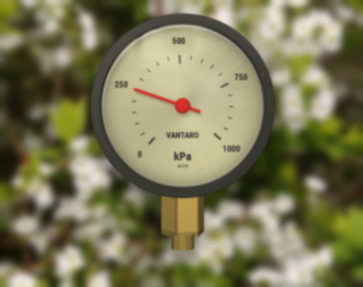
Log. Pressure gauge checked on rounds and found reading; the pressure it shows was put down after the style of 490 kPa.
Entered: 250 kPa
